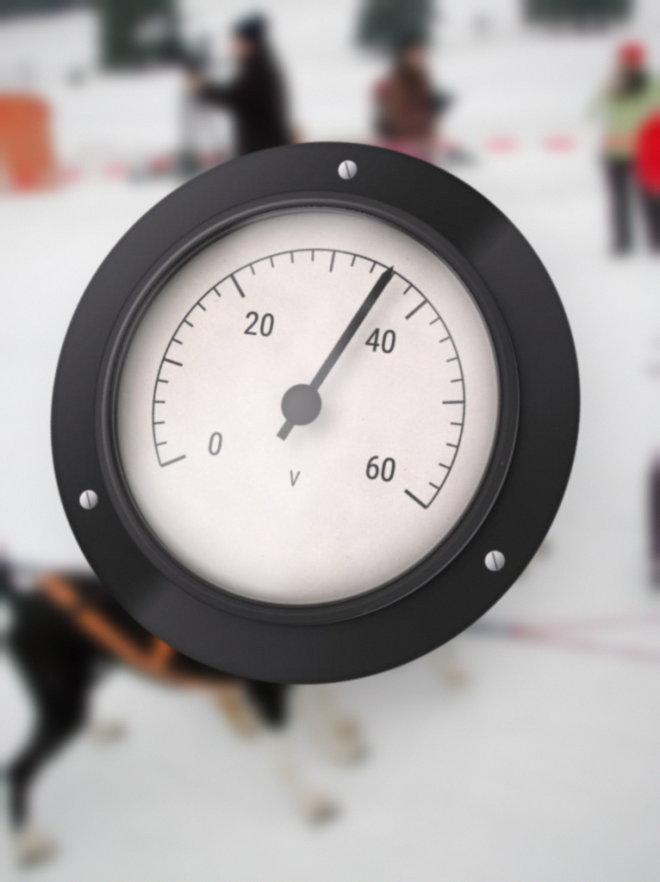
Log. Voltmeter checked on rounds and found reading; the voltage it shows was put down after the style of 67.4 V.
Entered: 36 V
